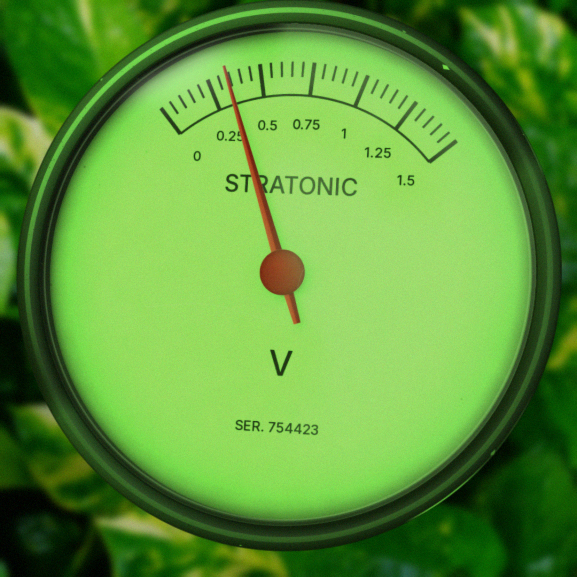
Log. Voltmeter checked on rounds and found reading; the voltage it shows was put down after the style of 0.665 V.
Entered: 0.35 V
